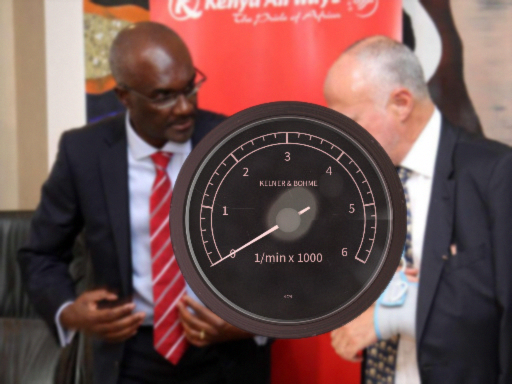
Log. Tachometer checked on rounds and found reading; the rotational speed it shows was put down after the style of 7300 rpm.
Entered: 0 rpm
